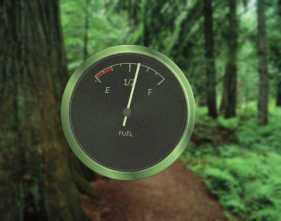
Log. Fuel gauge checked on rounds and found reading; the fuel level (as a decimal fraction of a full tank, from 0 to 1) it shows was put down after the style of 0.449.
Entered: 0.625
